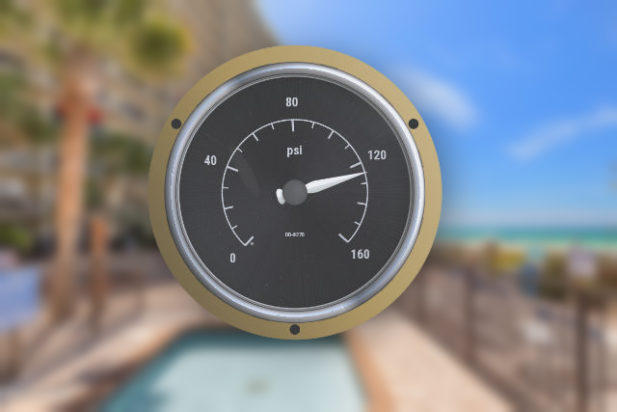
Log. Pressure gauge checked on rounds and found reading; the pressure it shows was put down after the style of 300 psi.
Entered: 125 psi
